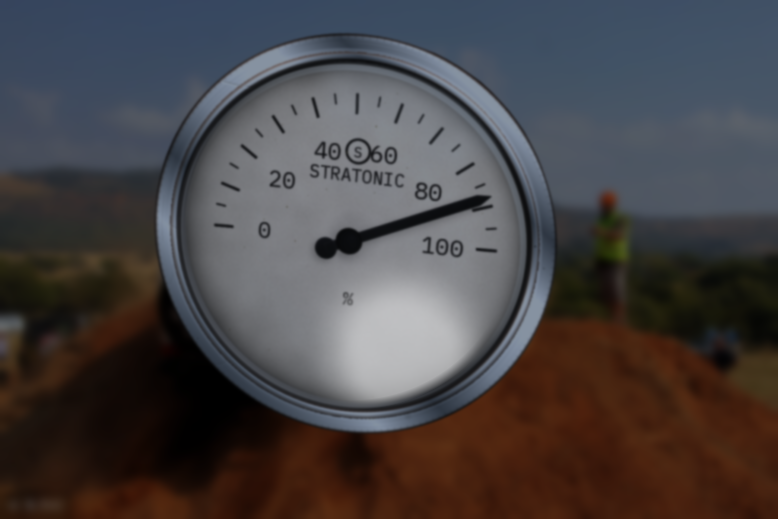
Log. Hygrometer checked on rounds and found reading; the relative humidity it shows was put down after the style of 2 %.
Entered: 87.5 %
